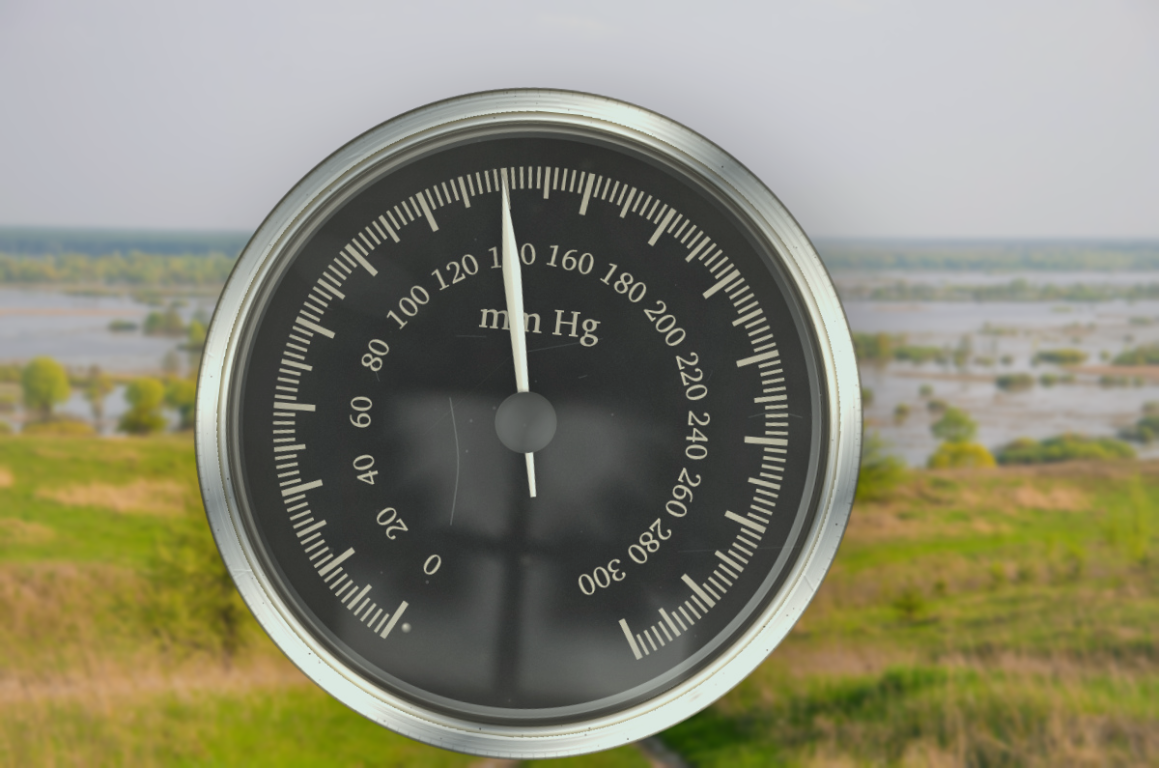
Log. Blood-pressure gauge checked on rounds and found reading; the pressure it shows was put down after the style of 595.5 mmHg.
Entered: 140 mmHg
